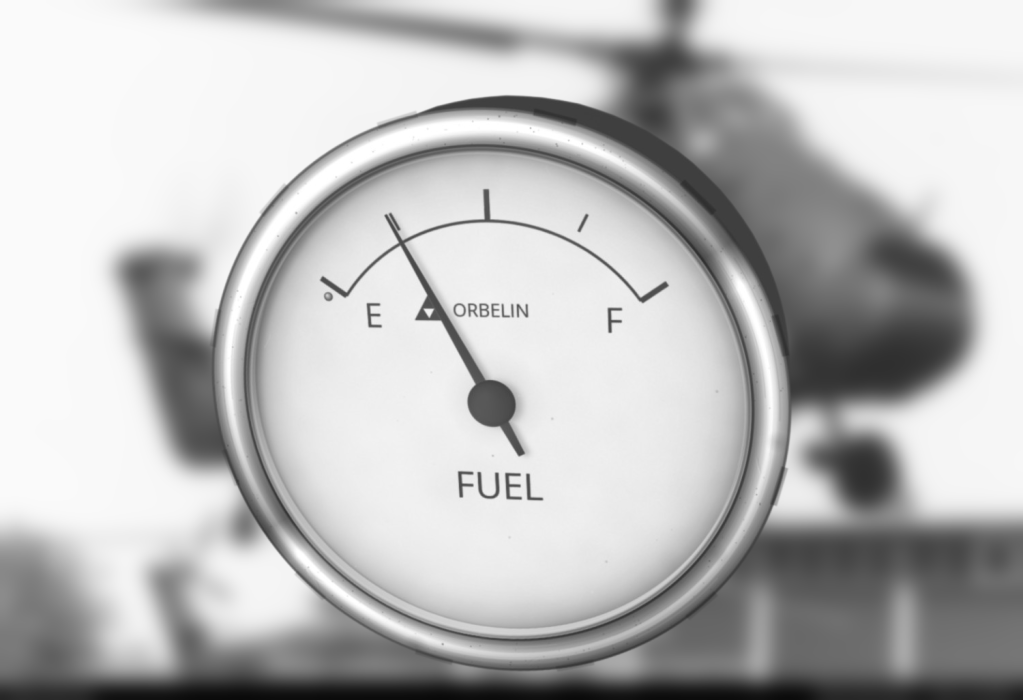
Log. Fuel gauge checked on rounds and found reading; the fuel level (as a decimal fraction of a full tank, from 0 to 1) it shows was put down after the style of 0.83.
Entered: 0.25
